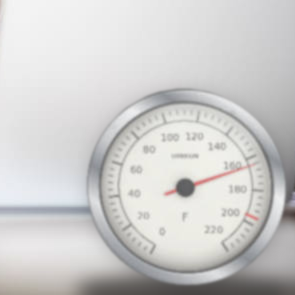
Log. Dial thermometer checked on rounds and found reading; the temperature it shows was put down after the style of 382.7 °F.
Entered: 164 °F
